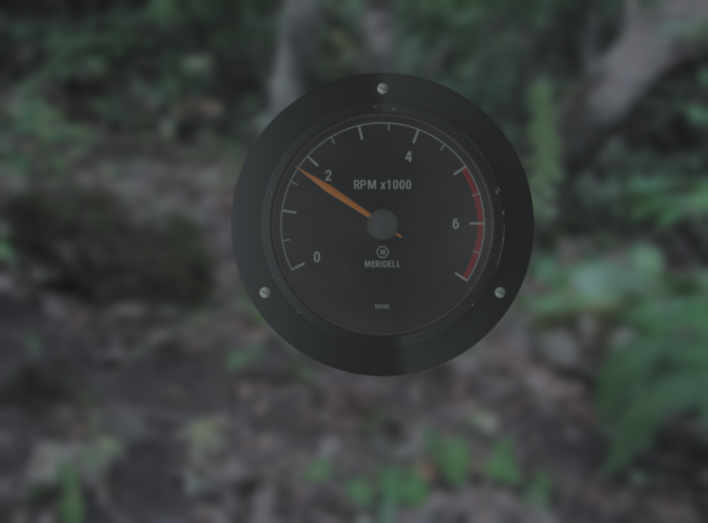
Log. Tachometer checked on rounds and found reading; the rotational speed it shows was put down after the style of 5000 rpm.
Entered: 1750 rpm
